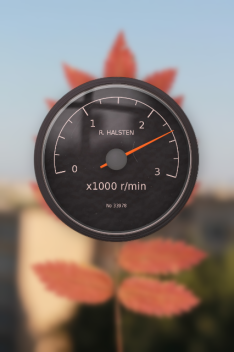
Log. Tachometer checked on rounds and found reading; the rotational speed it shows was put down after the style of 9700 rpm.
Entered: 2375 rpm
